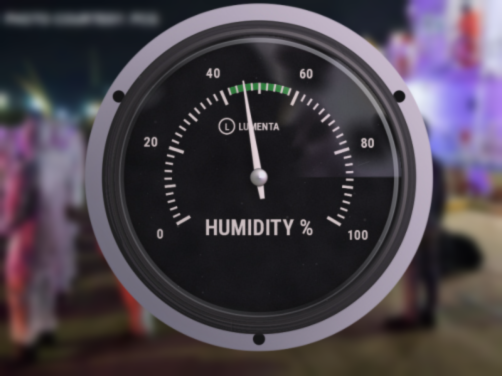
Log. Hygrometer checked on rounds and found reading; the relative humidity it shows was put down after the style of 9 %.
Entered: 46 %
